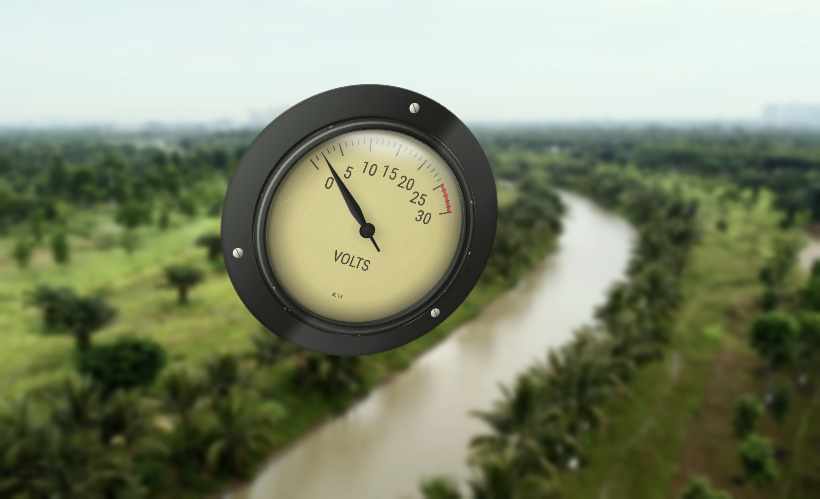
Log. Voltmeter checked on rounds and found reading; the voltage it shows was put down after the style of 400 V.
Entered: 2 V
